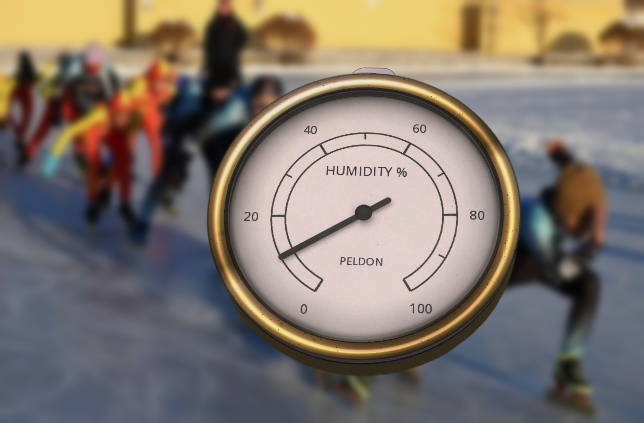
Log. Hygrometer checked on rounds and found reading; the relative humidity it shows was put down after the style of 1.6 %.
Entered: 10 %
